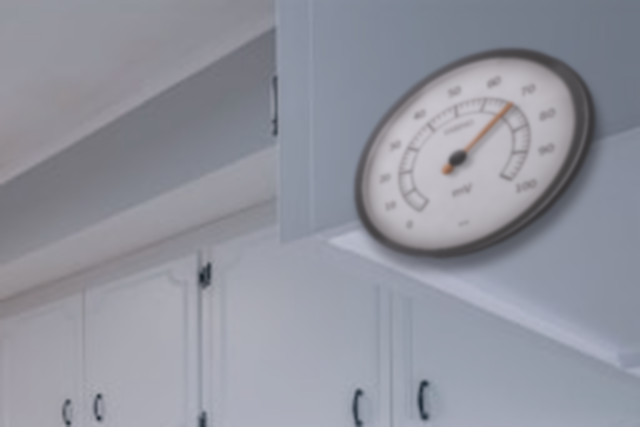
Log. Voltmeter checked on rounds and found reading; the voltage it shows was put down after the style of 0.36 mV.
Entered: 70 mV
